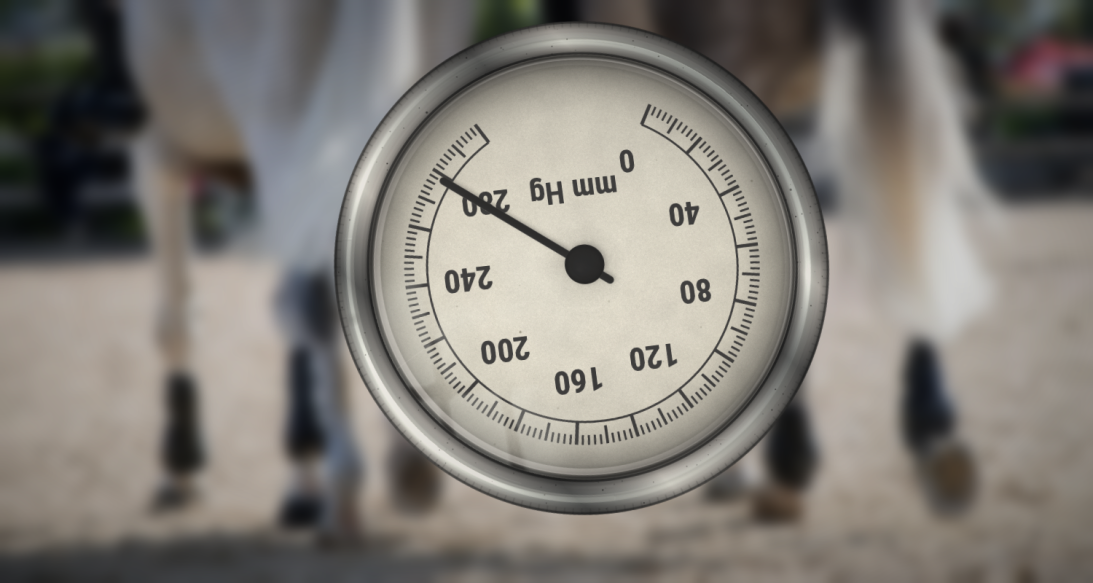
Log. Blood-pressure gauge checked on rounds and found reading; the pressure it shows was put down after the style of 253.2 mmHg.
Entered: 278 mmHg
